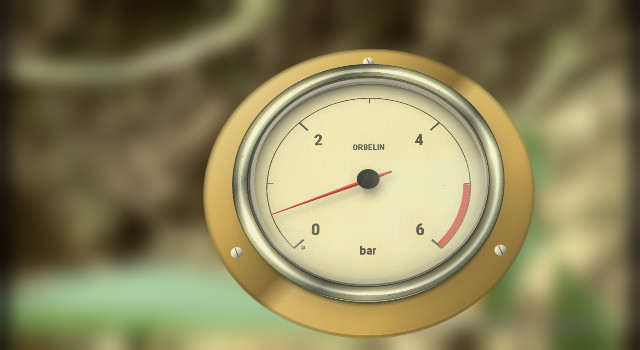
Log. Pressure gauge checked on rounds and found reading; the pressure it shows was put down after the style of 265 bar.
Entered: 0.5 bar
